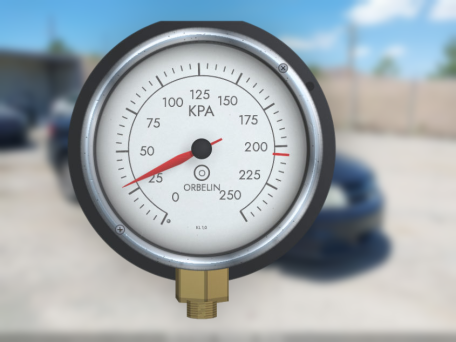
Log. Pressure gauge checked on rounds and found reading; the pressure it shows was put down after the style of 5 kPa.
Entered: 30 kPa
